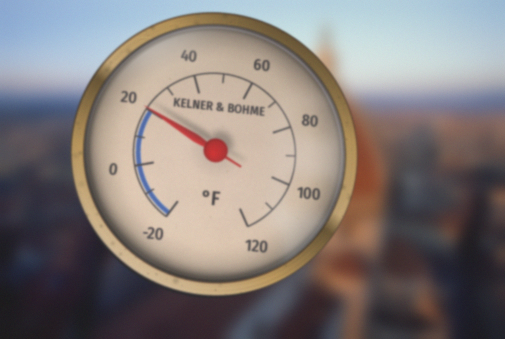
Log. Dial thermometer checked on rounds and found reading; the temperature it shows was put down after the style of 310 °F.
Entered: 20 °F
